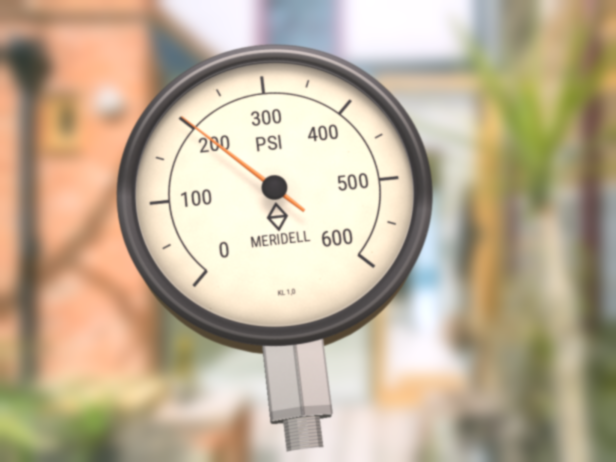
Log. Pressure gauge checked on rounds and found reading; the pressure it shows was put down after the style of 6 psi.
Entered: 200 psi
